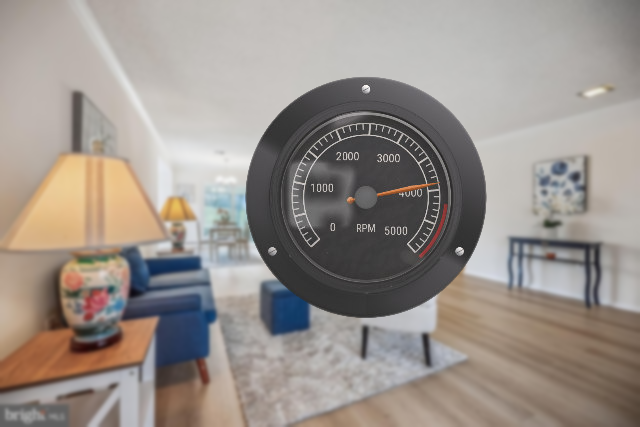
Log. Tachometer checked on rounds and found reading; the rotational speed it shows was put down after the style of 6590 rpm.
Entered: 3900 rpm
